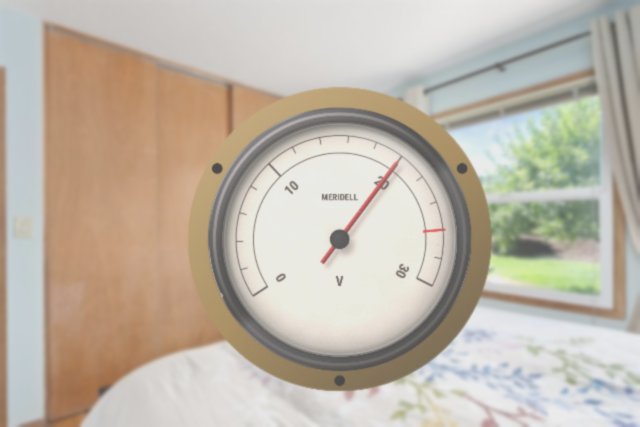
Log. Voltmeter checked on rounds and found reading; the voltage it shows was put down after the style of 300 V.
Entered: 20 V
